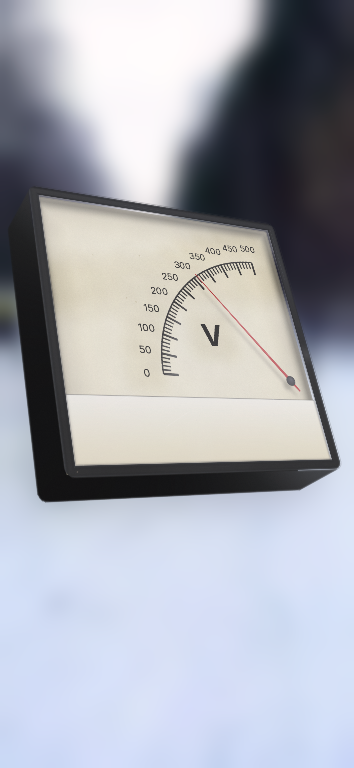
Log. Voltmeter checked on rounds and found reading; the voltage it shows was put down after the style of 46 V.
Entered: 300 V
